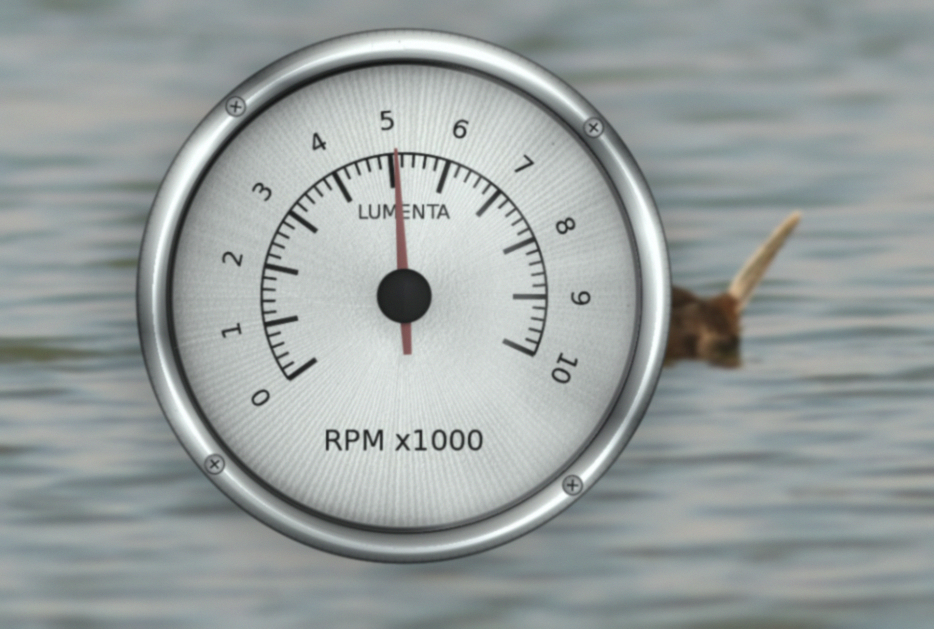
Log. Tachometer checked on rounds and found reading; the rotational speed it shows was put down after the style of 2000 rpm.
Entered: 5100 rpm
